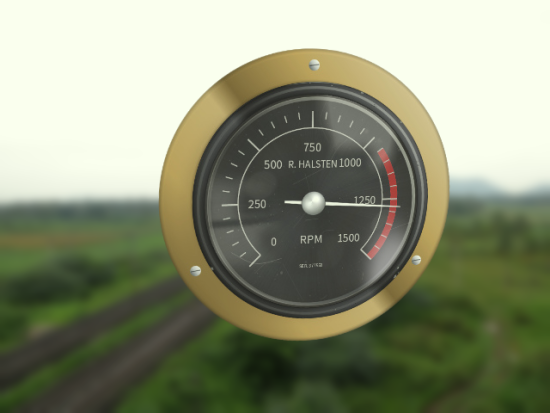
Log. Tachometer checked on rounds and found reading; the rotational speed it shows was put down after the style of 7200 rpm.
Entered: 1275 rpm
